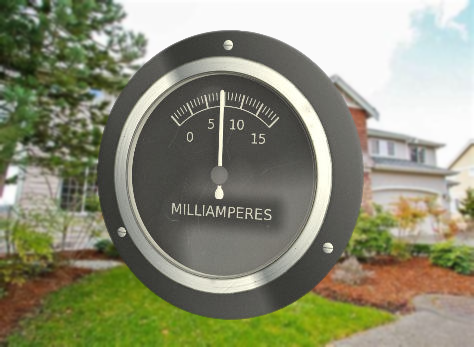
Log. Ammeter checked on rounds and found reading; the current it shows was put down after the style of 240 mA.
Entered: 7.5 mA
